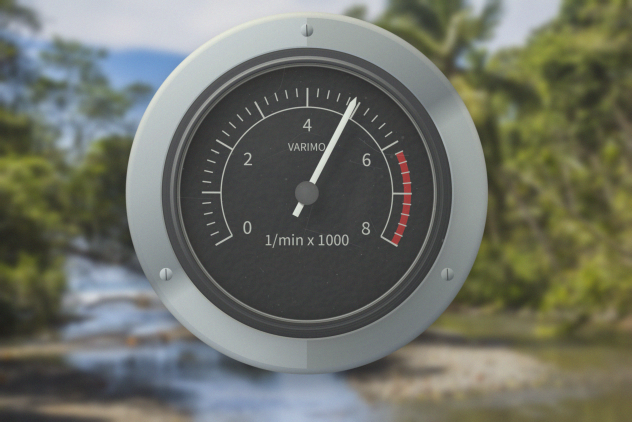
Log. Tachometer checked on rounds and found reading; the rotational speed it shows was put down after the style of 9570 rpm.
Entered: 4900 rpm
